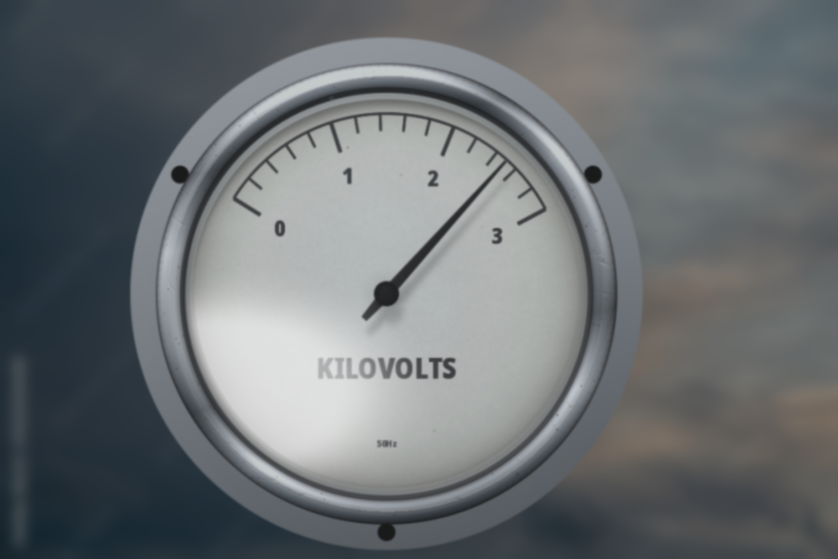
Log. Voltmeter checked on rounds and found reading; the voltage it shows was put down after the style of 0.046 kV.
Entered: 2.5 kV
